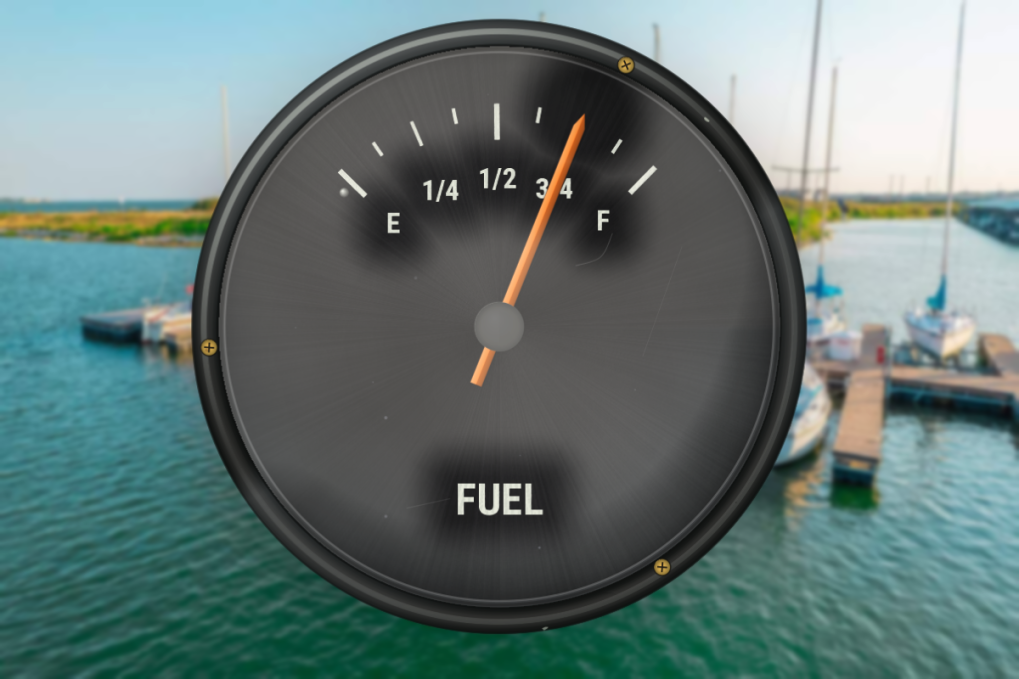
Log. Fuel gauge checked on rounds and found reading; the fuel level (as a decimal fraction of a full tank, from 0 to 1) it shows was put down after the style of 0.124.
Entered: 0.75
